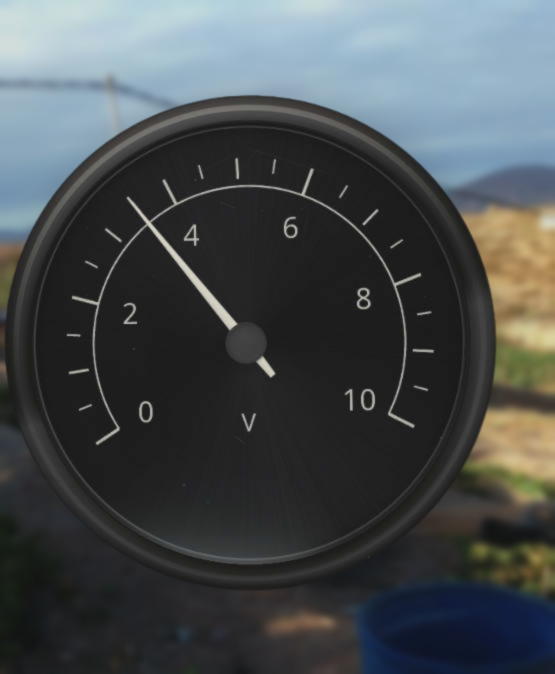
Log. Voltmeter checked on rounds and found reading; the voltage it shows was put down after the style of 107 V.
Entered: 3.5 V
